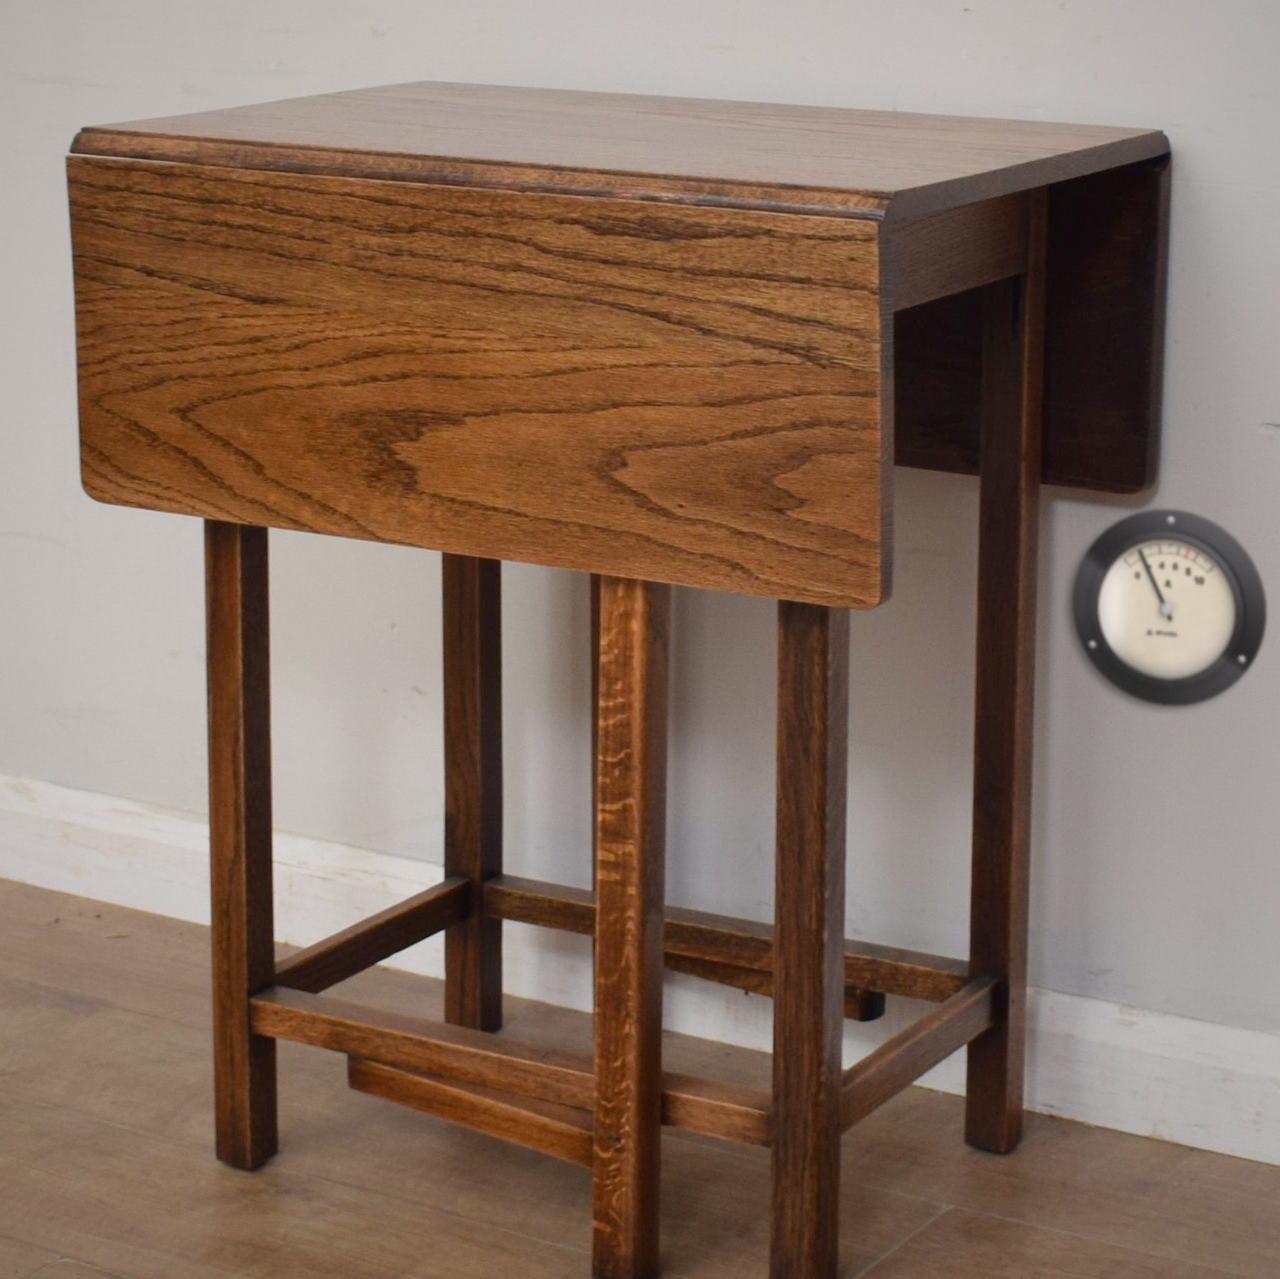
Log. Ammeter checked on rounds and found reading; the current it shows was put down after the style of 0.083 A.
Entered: 2 A
